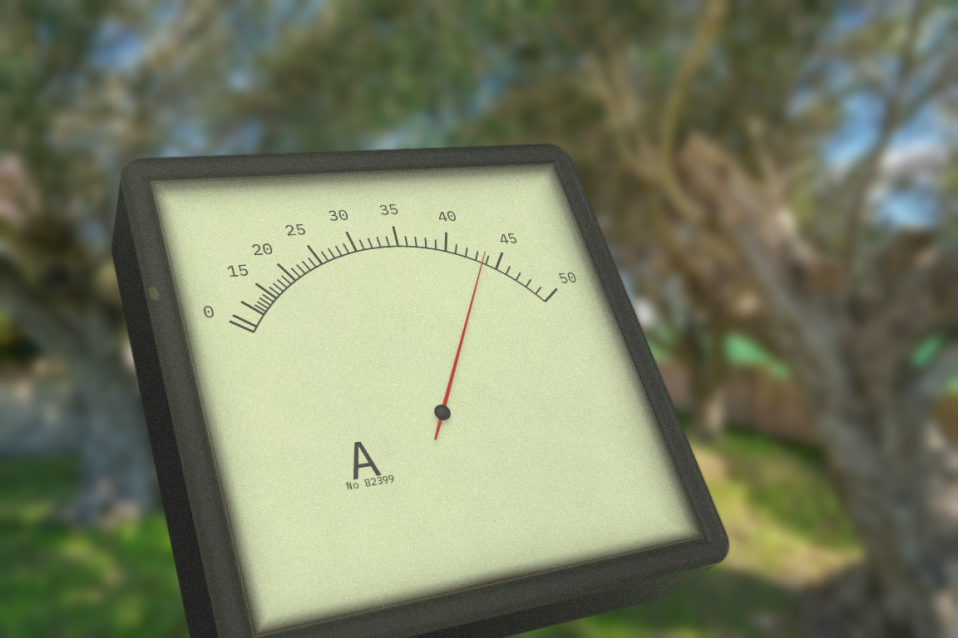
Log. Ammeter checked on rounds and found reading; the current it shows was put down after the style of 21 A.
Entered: 43.5 A
